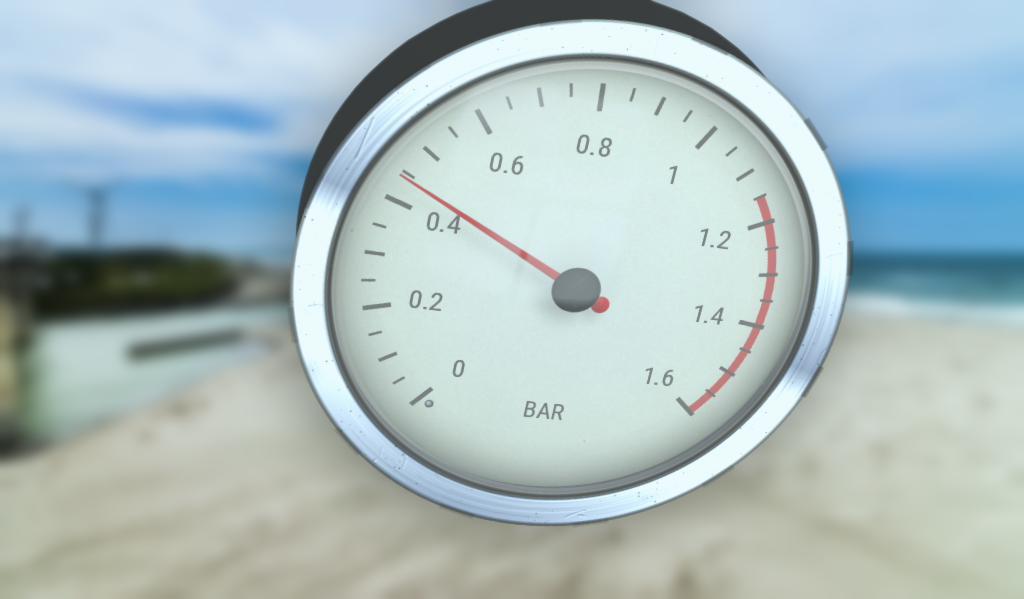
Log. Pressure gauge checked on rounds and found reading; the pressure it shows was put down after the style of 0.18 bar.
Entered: 0.45 bar
